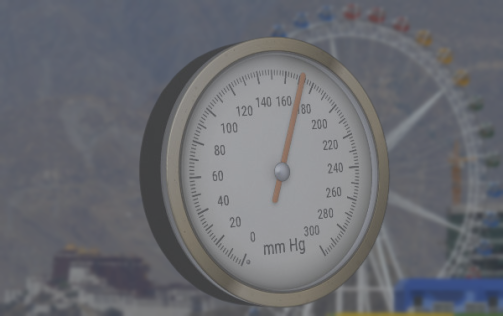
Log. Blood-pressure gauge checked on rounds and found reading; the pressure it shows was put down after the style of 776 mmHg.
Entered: 170 mmHg
